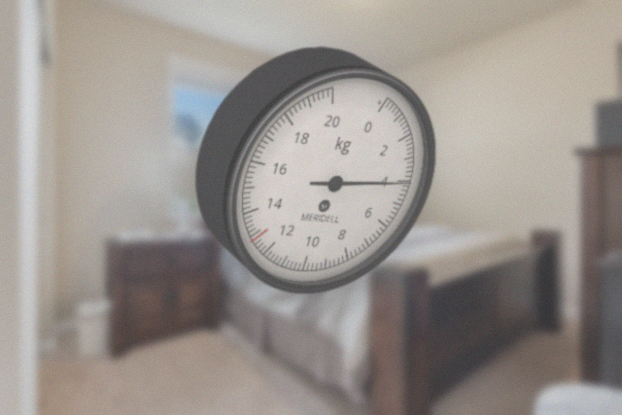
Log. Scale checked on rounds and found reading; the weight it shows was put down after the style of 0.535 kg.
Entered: 4 kg
